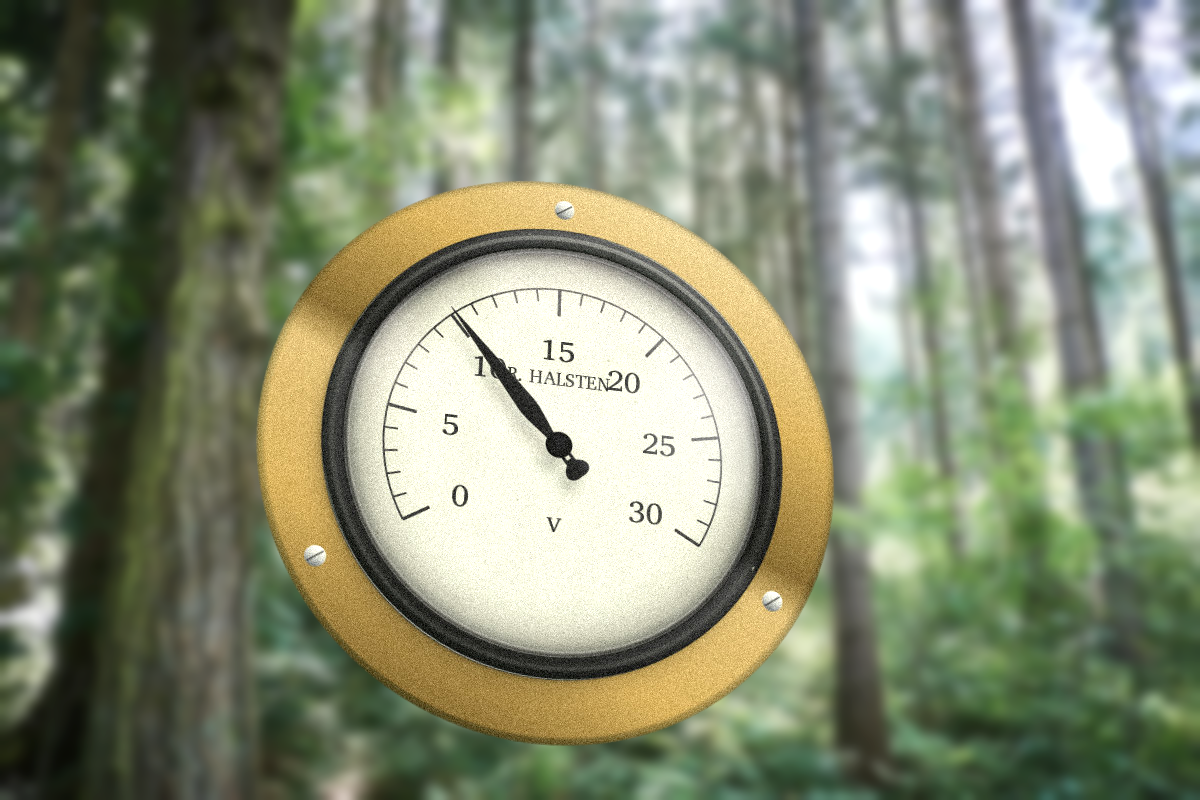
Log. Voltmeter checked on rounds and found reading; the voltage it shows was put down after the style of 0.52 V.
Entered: 10 V
